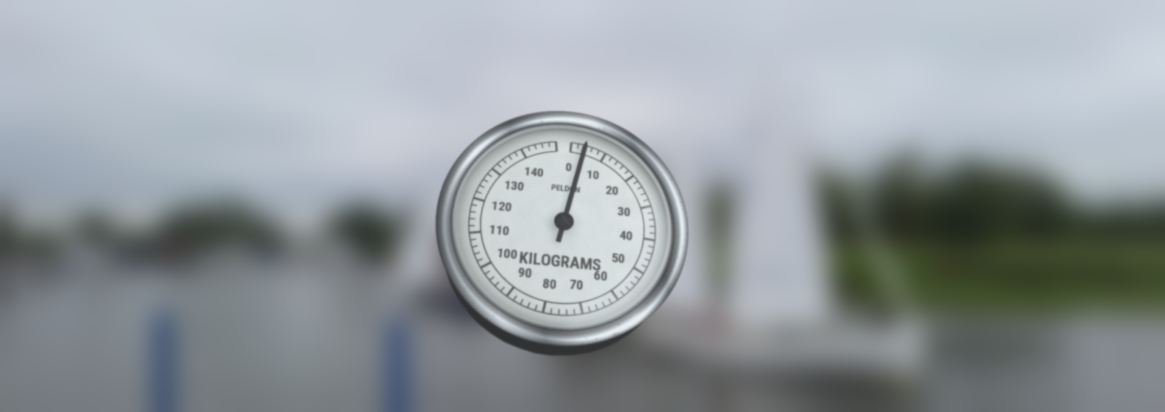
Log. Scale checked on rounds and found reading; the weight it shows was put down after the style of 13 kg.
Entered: 4 kg
